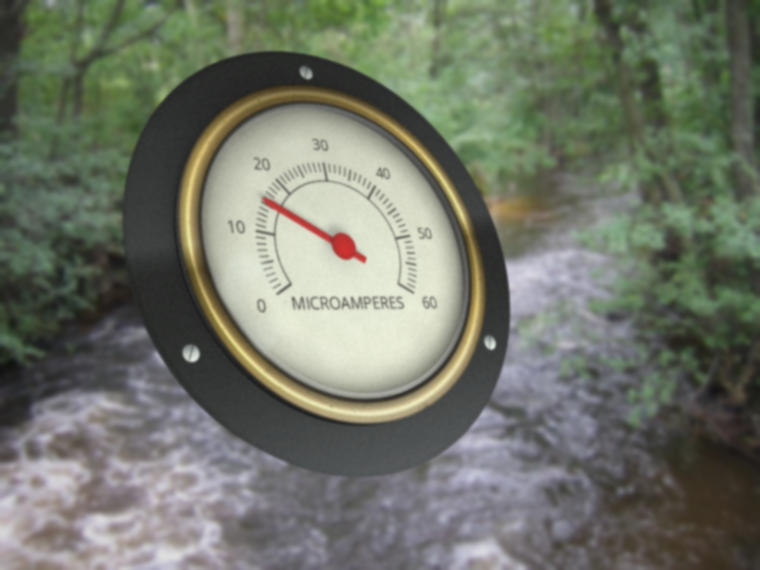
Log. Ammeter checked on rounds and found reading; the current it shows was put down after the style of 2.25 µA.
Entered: 15 µA
